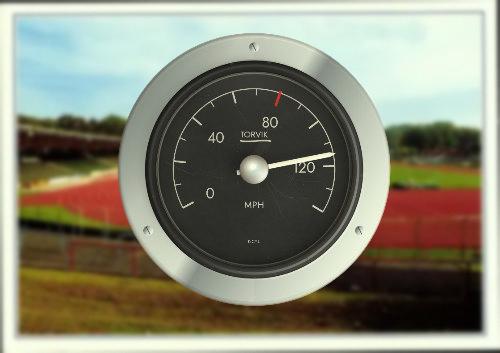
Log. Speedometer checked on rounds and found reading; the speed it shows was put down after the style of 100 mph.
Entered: 115 mph
